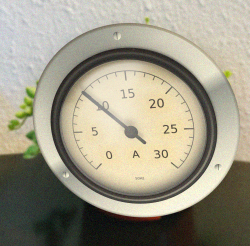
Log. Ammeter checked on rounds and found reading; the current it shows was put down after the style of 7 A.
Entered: 10 A
